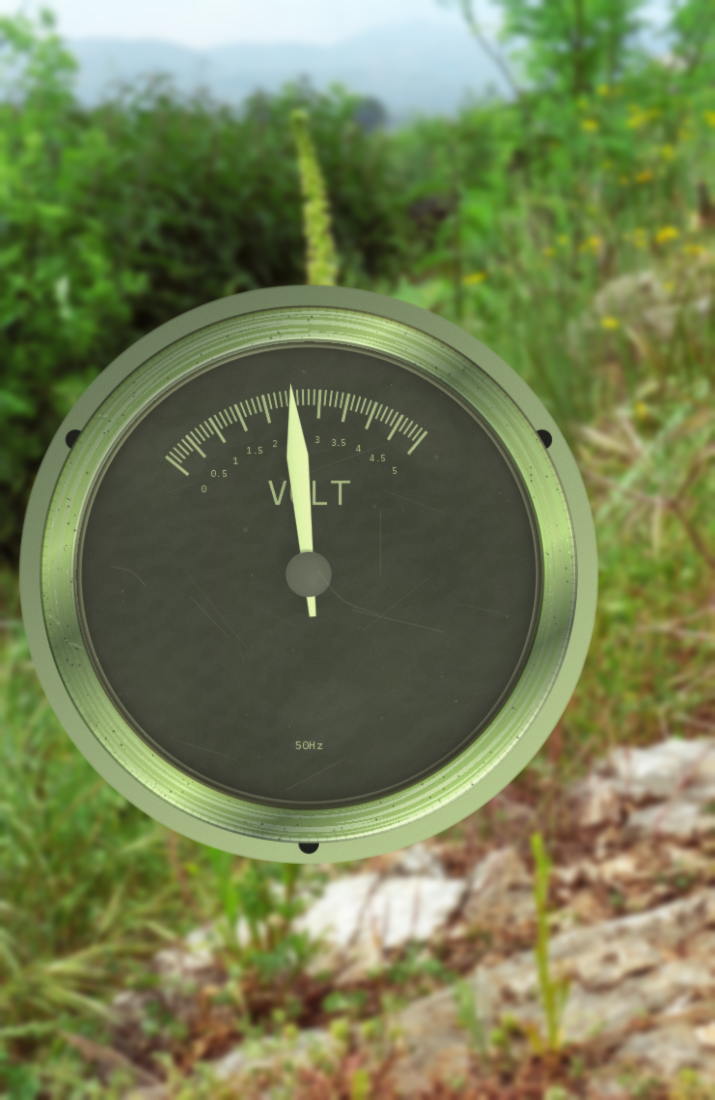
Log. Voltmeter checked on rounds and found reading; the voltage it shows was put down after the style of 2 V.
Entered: 2.5 V
